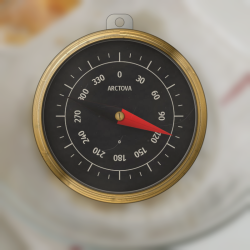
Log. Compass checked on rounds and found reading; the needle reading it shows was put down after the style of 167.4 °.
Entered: 110 °
